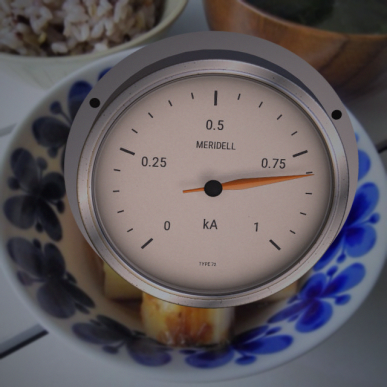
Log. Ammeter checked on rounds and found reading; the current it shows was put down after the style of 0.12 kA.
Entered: 0.8 kA
